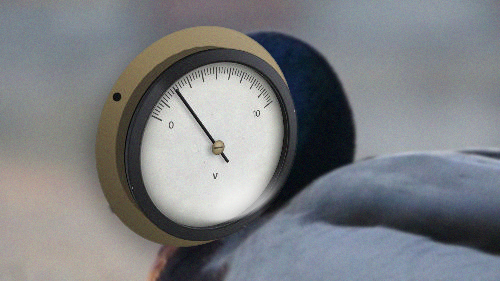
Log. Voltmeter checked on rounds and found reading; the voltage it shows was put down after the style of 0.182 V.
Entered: 2 V
